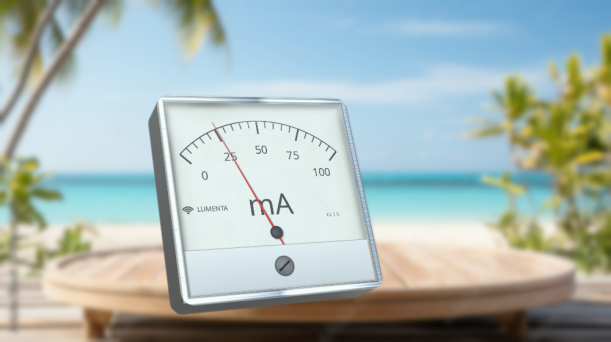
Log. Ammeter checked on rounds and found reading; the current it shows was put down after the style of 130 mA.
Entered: 25 mA
